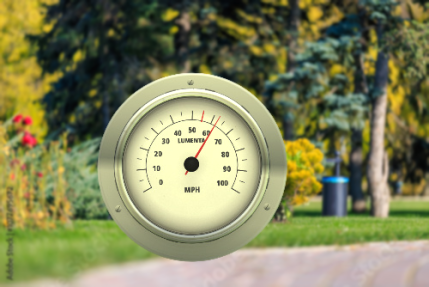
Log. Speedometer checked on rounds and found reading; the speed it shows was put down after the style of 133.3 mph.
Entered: 62.5 mph
